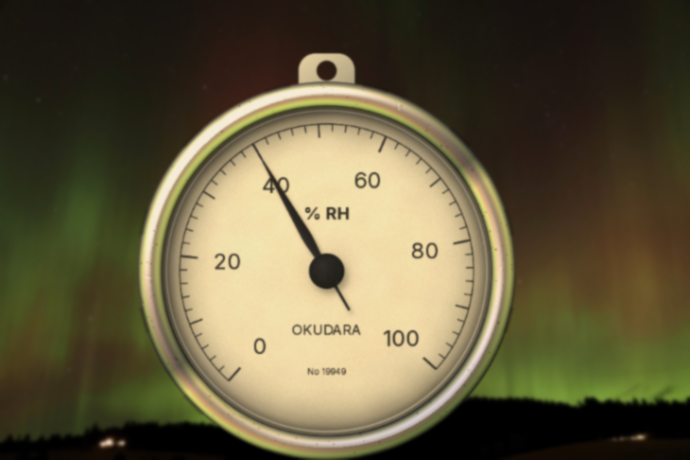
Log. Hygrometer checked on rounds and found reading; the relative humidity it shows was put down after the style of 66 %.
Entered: 40 %
